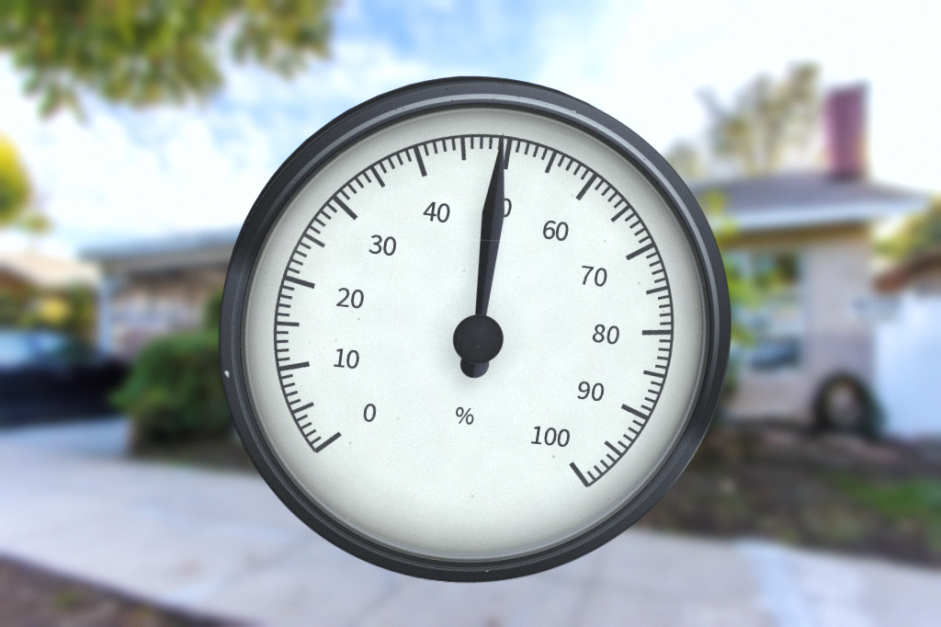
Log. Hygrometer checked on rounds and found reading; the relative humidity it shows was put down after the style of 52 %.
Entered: 49 %
